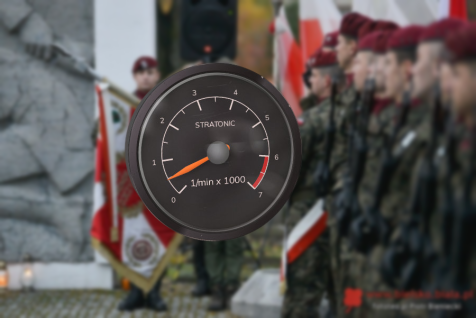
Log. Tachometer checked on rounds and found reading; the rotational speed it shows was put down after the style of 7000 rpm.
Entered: 500 rpm
